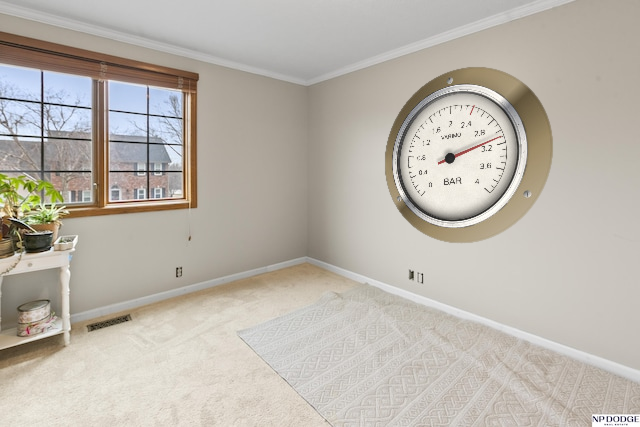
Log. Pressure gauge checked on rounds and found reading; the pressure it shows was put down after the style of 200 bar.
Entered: 3.1 bar
